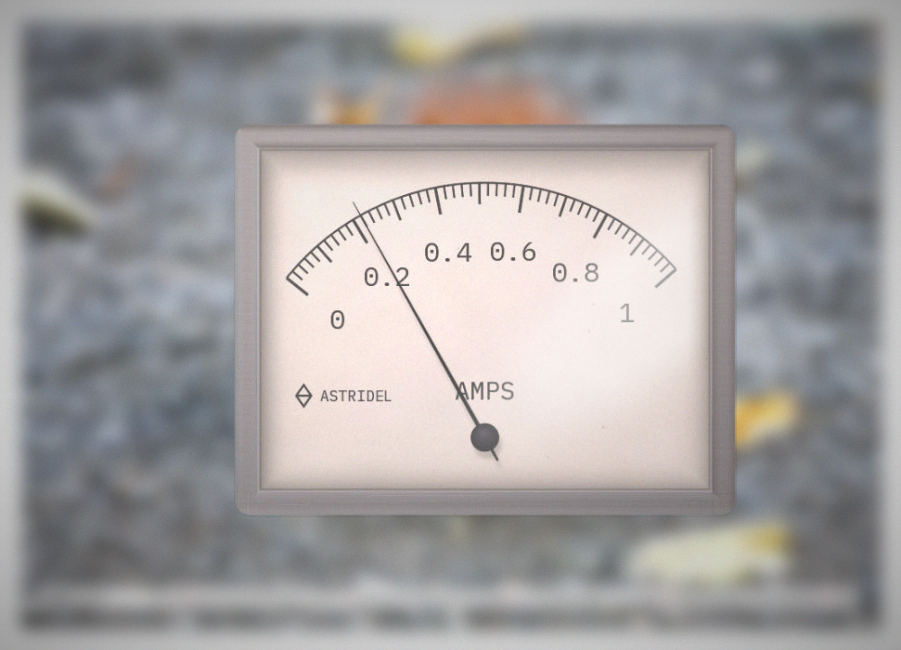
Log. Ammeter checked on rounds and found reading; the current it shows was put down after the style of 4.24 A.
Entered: 0.22 A
